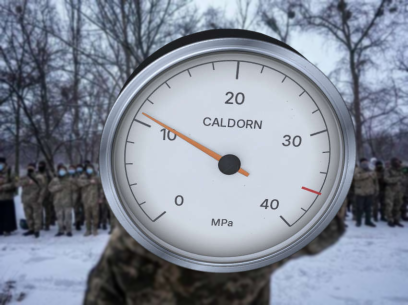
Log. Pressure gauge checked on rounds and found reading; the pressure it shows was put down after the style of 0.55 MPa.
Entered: 11 MPa
